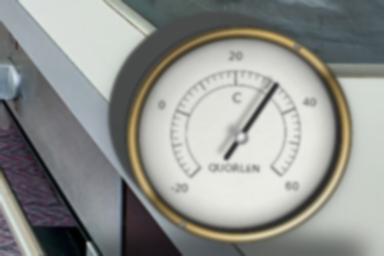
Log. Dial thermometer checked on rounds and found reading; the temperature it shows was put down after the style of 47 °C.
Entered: 30 °C
